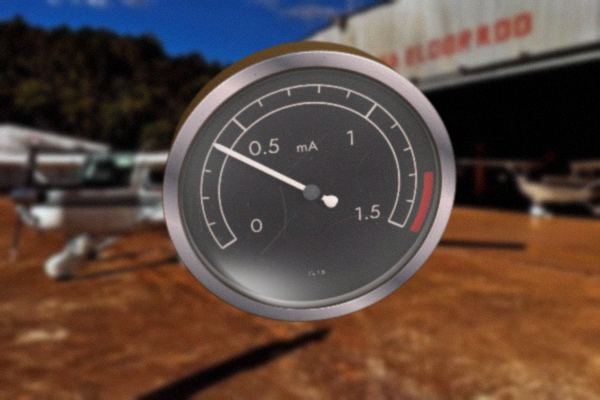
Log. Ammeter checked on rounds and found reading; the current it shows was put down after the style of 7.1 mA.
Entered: 0.4 mA
